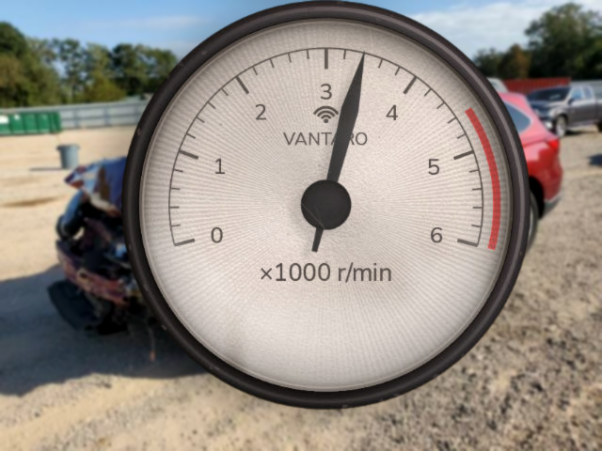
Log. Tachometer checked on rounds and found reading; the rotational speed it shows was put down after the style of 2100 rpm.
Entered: 3400 rpm
